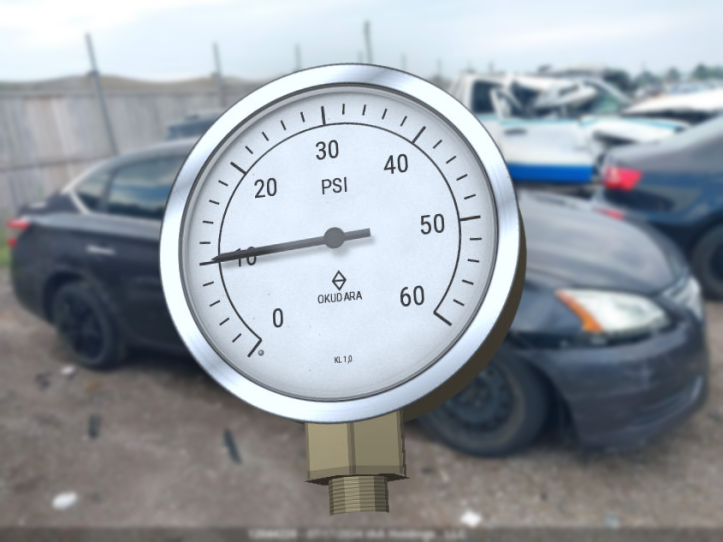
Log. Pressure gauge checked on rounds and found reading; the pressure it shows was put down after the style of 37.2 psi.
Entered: 10 psi
